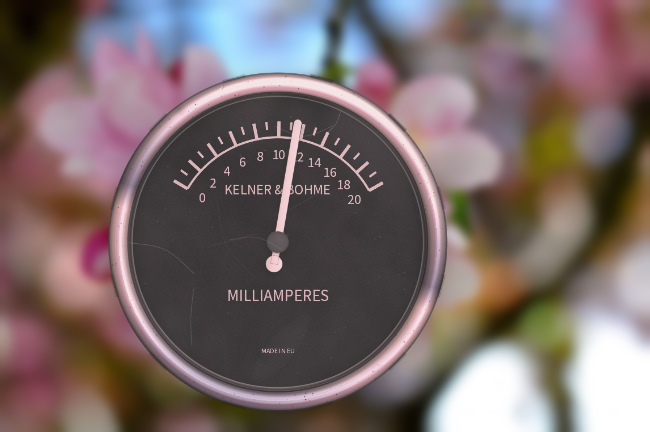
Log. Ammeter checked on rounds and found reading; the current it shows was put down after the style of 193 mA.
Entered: 11.5 mA
